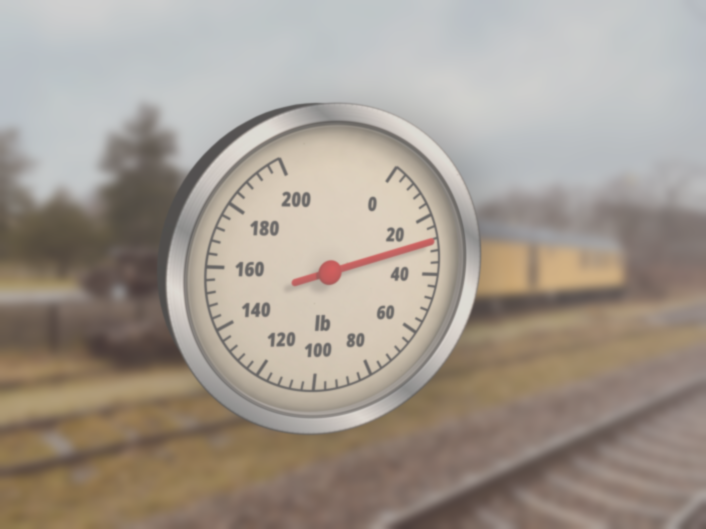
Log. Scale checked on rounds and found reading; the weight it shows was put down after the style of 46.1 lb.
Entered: 28 lb
